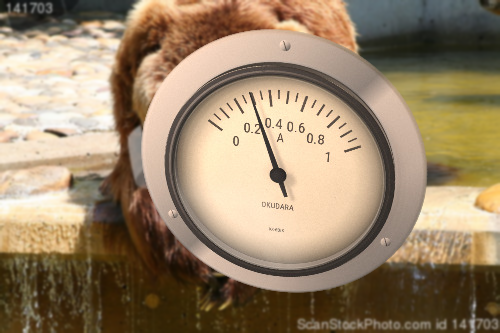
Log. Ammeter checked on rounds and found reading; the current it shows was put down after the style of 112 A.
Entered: 0.3 A
